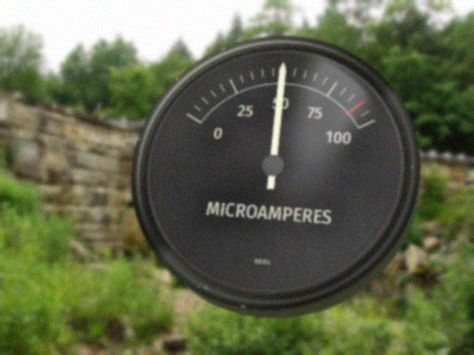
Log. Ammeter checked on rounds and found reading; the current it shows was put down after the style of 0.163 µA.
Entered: 50 µA
